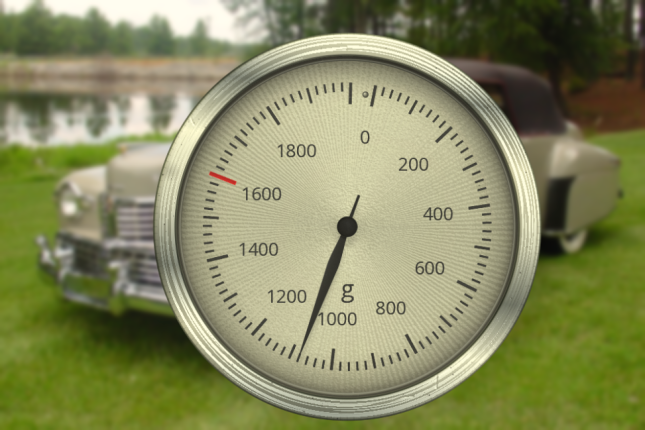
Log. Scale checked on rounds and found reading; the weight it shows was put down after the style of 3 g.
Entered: 1080 g
